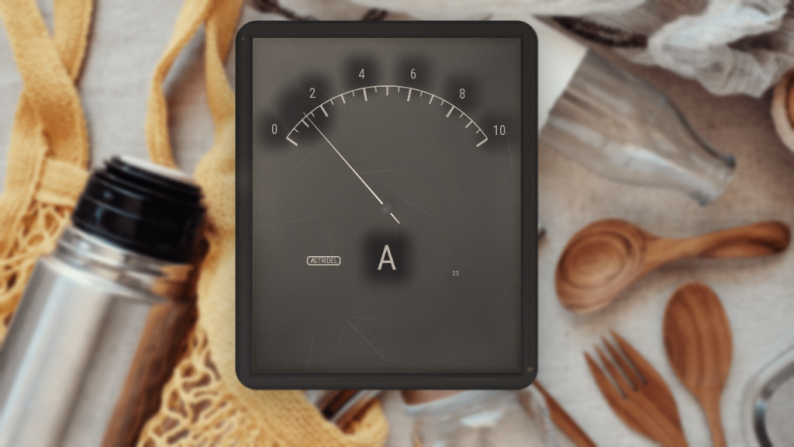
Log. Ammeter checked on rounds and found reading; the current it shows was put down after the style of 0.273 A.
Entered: 1.25 A
